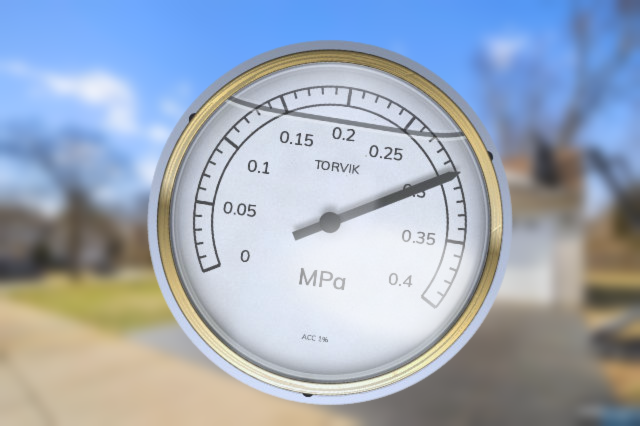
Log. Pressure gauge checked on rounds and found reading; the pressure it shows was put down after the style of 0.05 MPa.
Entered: 0.3 MPa
